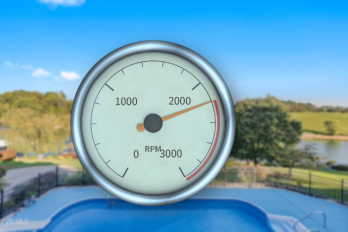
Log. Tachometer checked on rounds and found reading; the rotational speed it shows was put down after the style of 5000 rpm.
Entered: 2200 rpm
